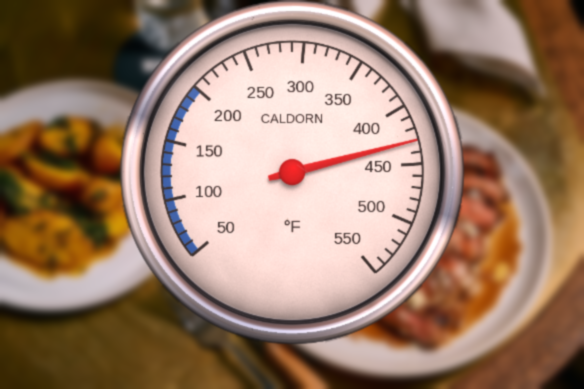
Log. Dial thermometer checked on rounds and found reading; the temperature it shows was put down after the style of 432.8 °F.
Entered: 430 °F
